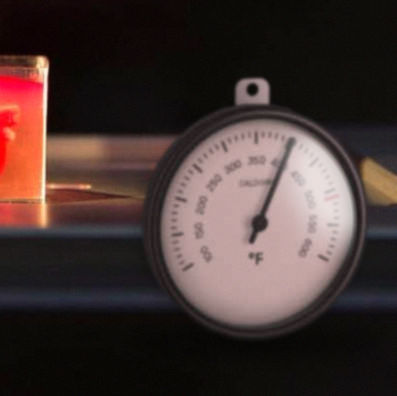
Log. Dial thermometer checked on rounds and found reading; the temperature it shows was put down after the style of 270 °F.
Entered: 400 °F
